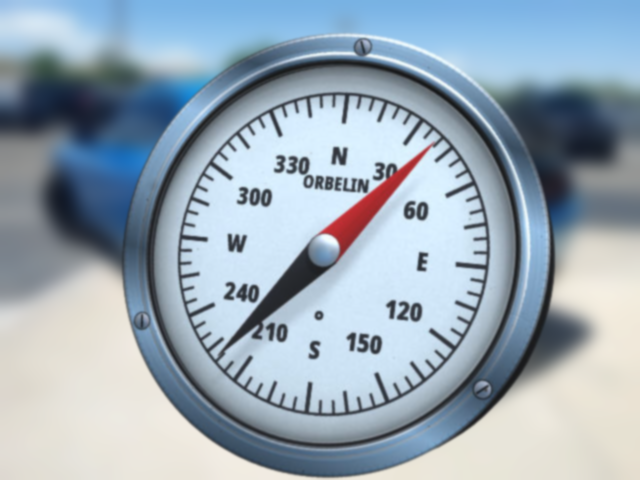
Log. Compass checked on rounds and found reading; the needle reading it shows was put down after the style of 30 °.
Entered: 40 °
